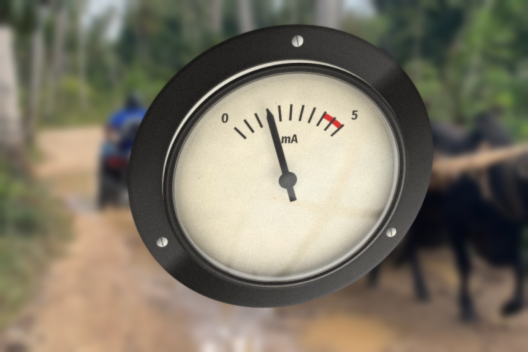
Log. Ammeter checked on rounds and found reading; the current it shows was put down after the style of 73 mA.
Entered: 1.5 mA
